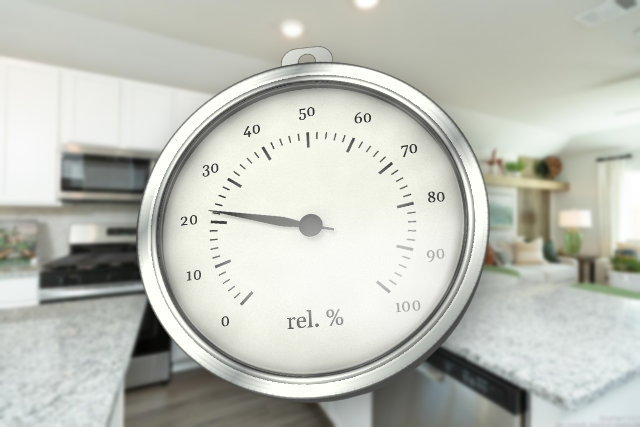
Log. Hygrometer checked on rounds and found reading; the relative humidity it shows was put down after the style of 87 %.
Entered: 22 %
